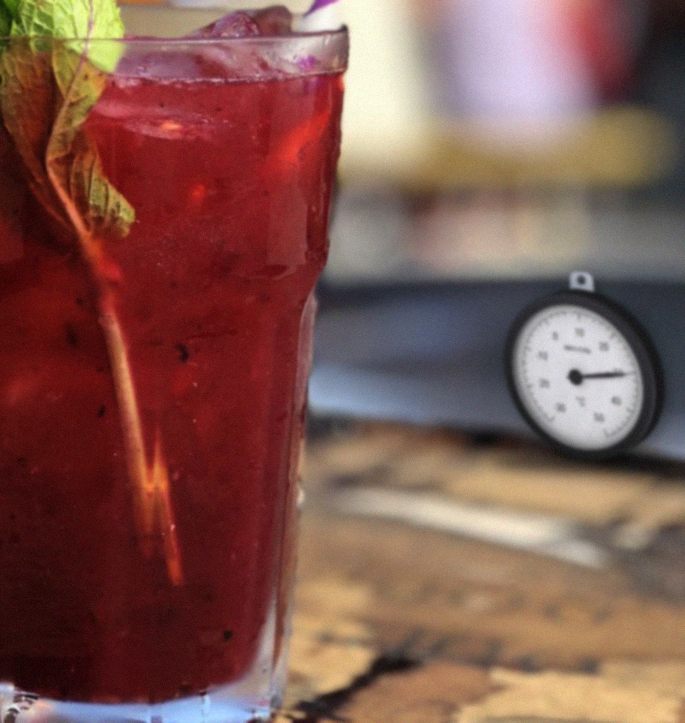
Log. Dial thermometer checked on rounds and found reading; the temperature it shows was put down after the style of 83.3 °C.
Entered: 30 °C
